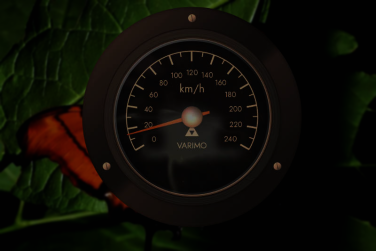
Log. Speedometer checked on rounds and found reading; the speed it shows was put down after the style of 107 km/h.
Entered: 15 km/h
